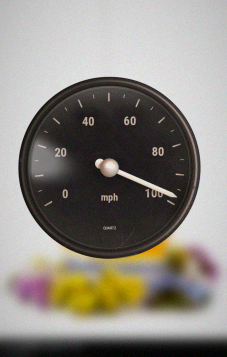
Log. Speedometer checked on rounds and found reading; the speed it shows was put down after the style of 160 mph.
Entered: 97.5 mph
